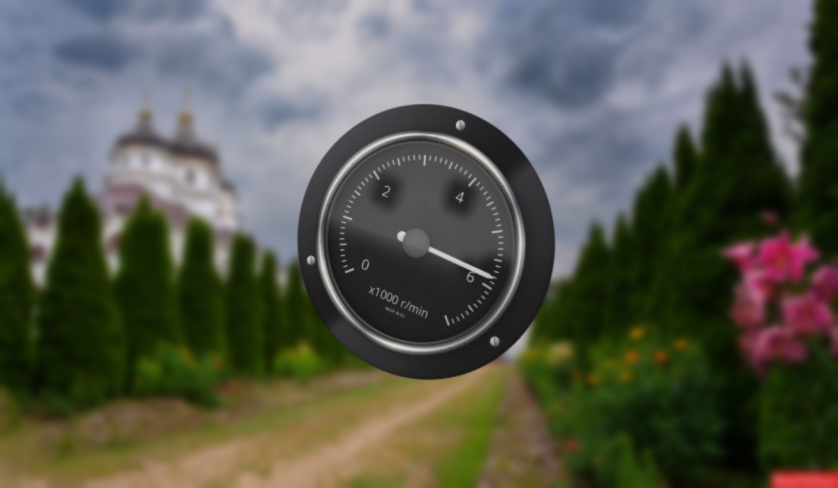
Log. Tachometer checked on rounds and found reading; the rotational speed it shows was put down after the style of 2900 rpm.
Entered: 5800 rpm
